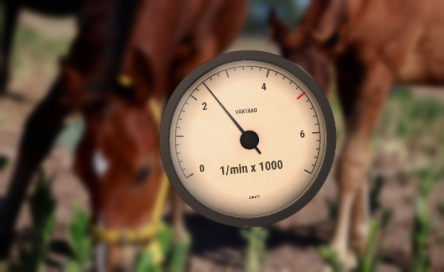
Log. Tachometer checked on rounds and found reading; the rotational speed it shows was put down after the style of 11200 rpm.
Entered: 2400 rpm
